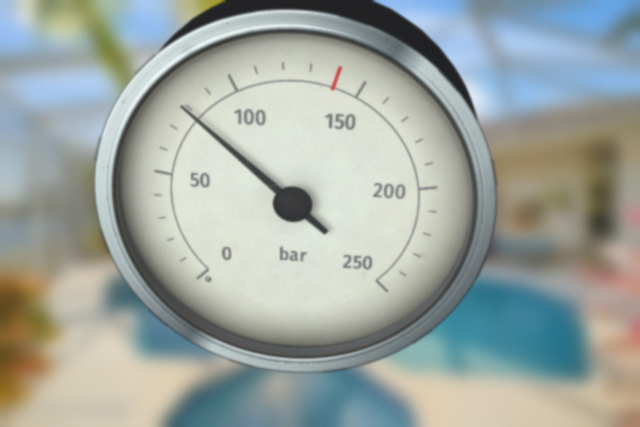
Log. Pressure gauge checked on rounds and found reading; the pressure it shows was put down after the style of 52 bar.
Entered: 80 bar
